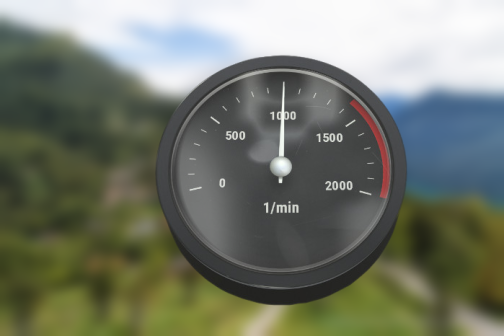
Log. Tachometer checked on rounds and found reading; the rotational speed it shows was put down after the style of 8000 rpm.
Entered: 1000 rpm
